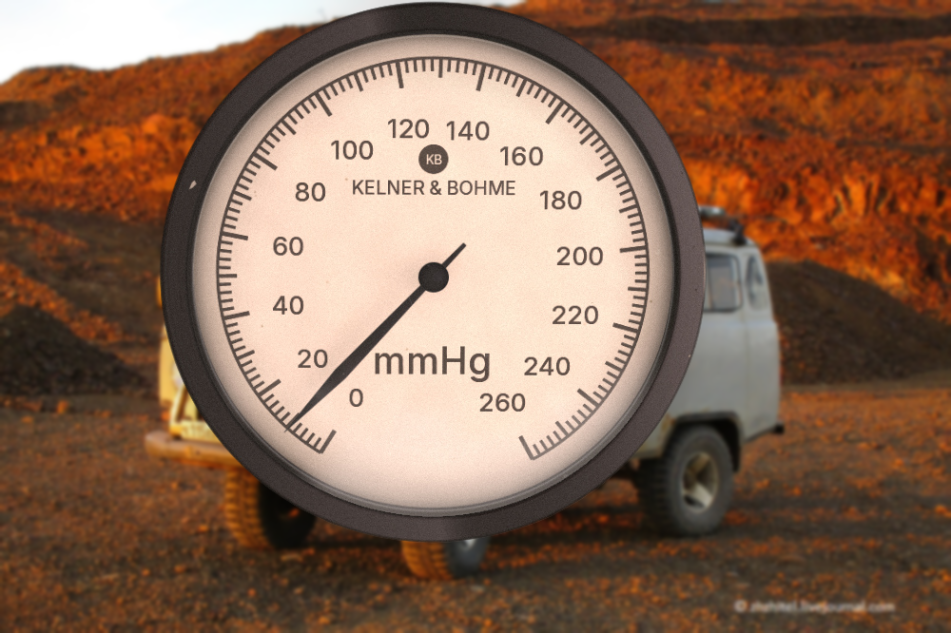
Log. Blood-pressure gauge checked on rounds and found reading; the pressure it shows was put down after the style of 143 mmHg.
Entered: 10 mmHg
